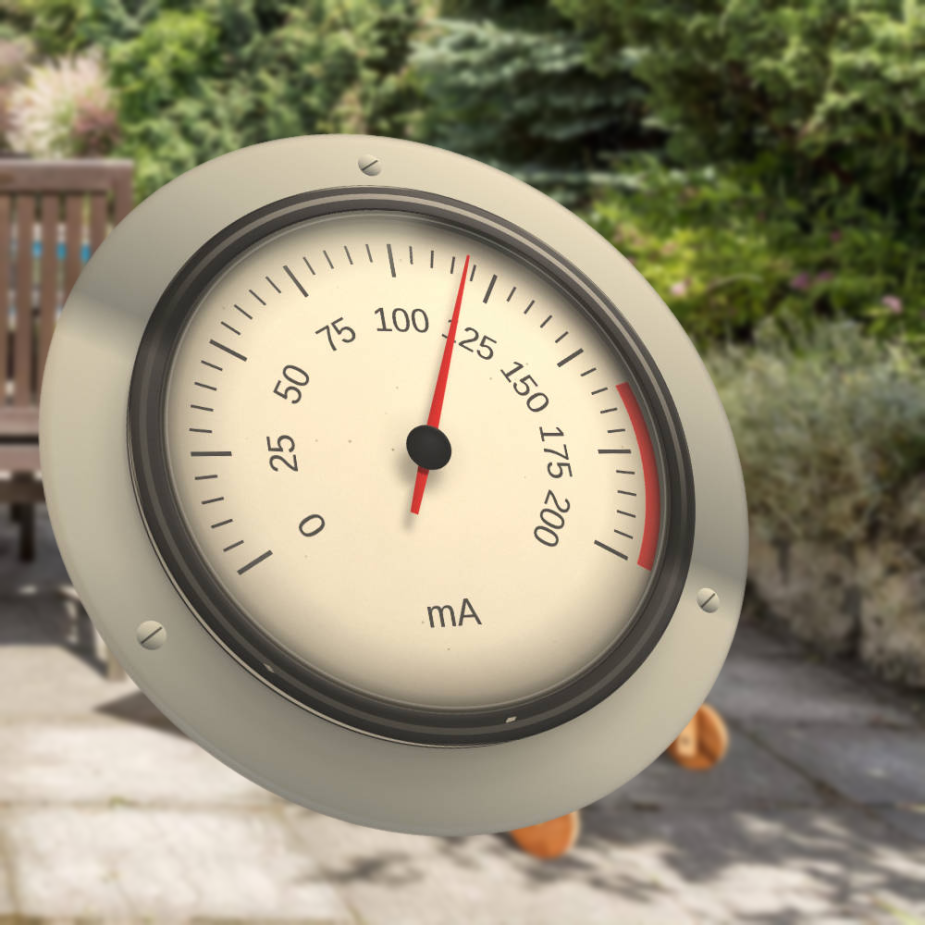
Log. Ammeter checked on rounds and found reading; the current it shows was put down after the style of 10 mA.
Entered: 117.5 mA
